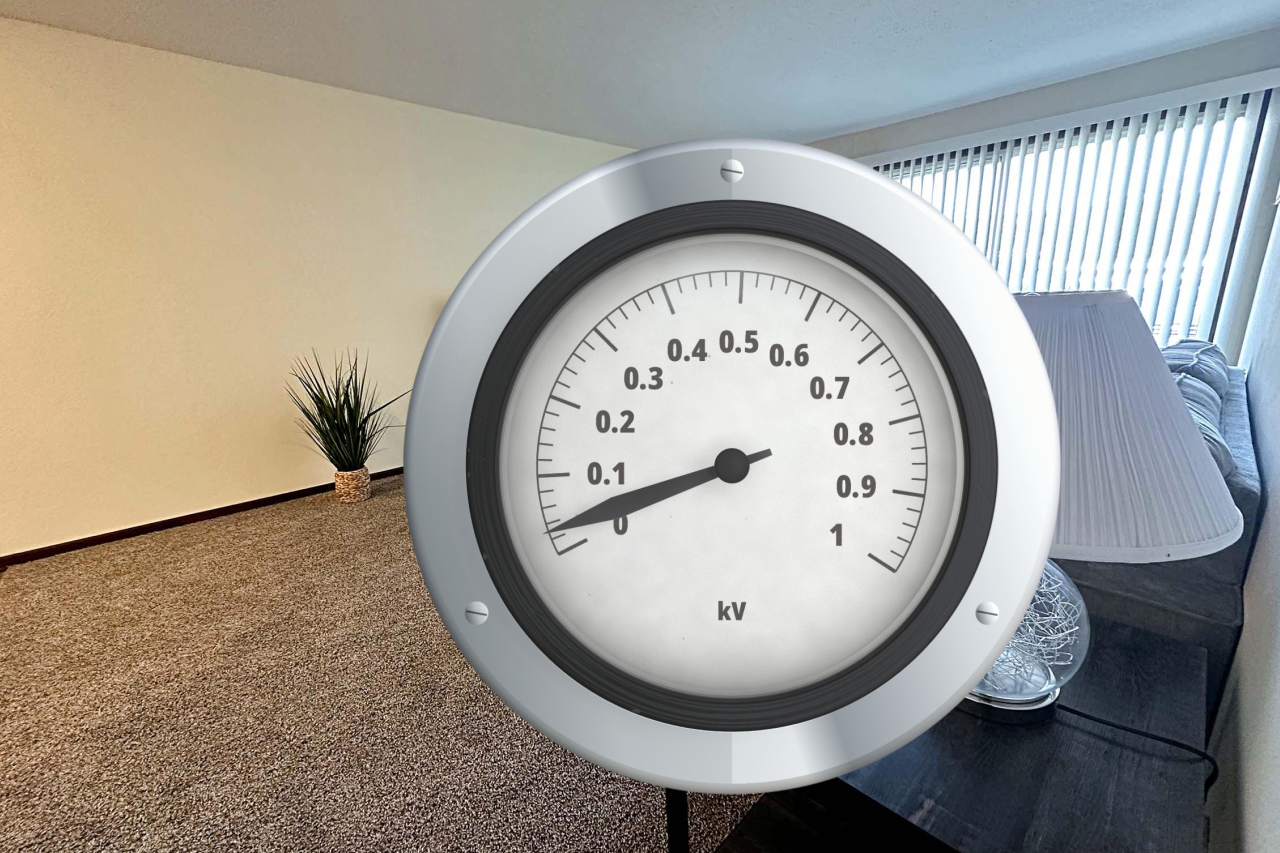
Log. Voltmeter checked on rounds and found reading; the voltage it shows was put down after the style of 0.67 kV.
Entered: 0.03 kV
